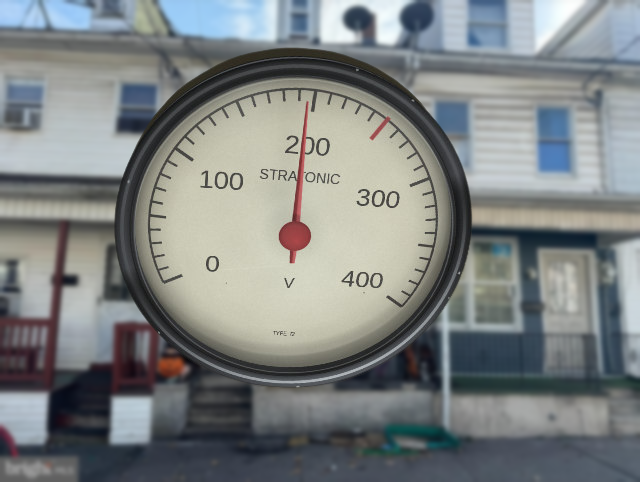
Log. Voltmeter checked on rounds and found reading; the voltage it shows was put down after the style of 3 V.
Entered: 195 V
